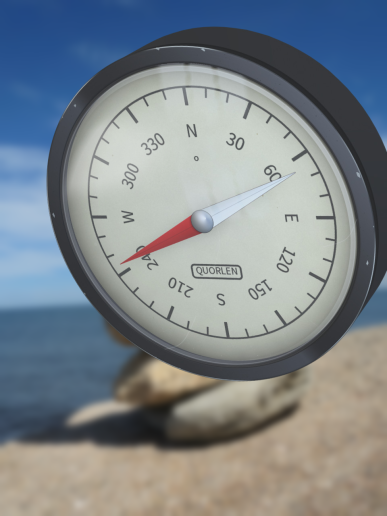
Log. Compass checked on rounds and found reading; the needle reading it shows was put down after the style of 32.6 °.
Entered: 245 °
